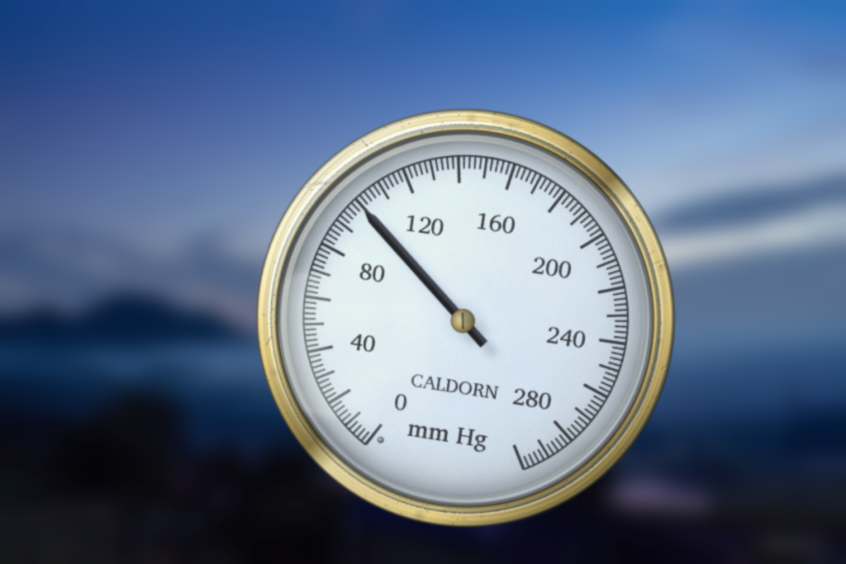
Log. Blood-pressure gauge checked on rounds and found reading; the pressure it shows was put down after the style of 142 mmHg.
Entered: 100 mmHg
